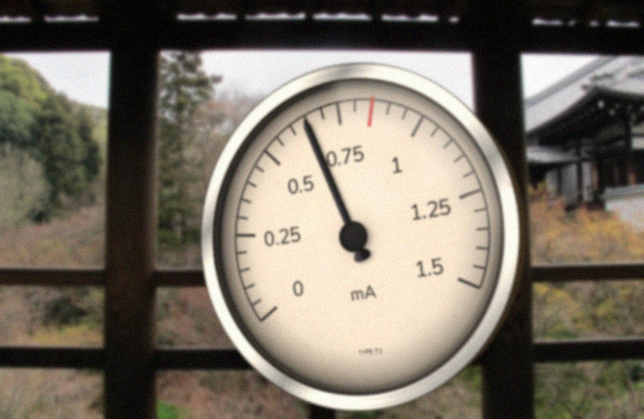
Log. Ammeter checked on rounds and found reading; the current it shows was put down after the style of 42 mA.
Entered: 0.65 mA
